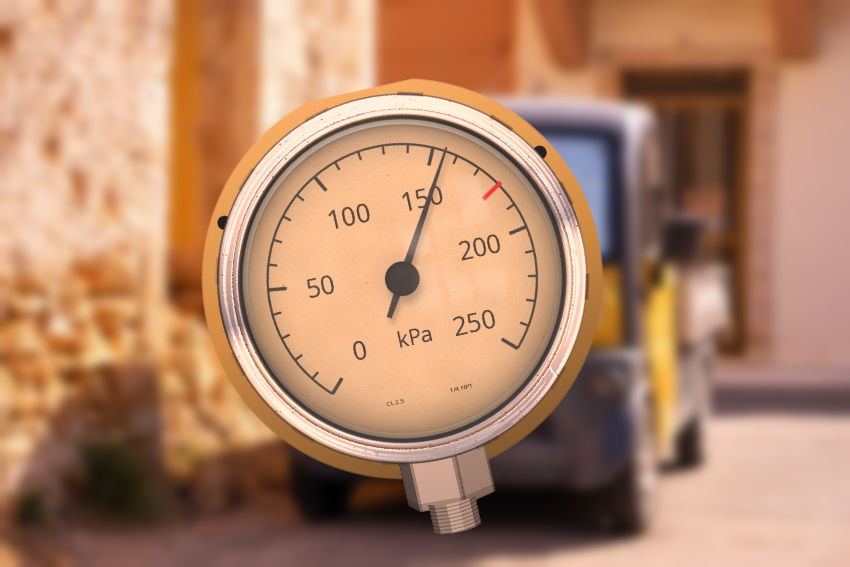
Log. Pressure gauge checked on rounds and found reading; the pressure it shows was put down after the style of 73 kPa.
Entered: 155 kPa
